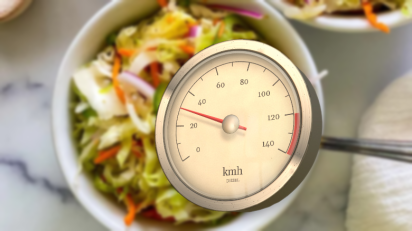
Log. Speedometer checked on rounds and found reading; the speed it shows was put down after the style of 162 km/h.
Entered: 30 km/h
